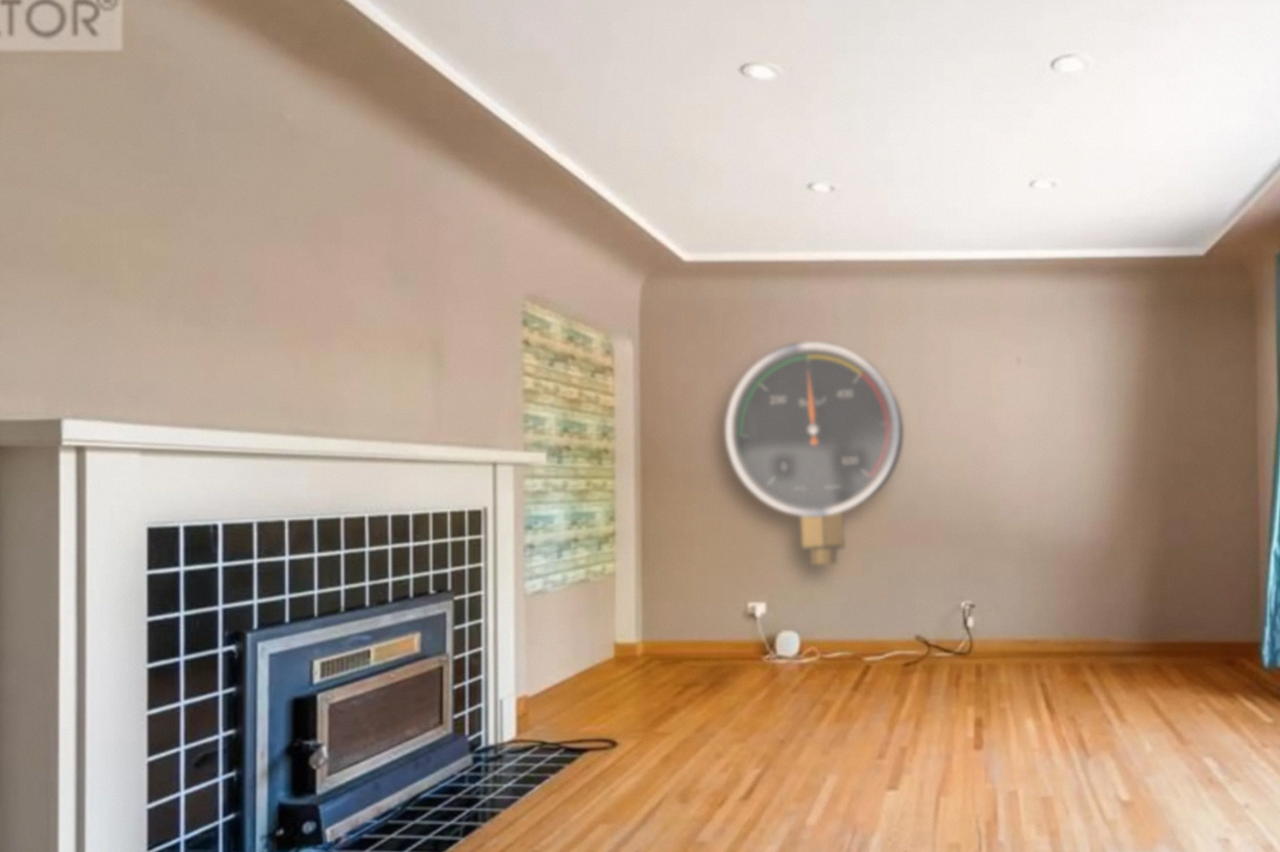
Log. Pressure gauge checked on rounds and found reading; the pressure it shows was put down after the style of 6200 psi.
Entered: 300 psi
